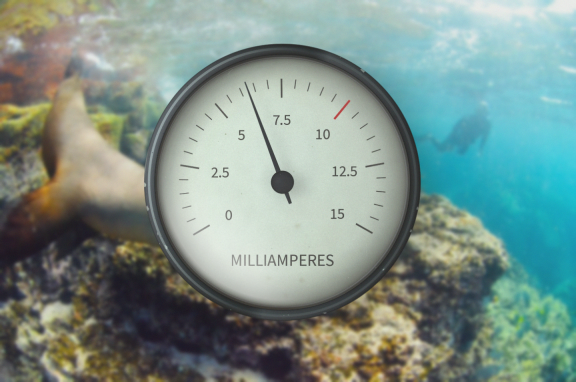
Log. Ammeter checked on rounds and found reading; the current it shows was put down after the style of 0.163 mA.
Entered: 6.25 mA
